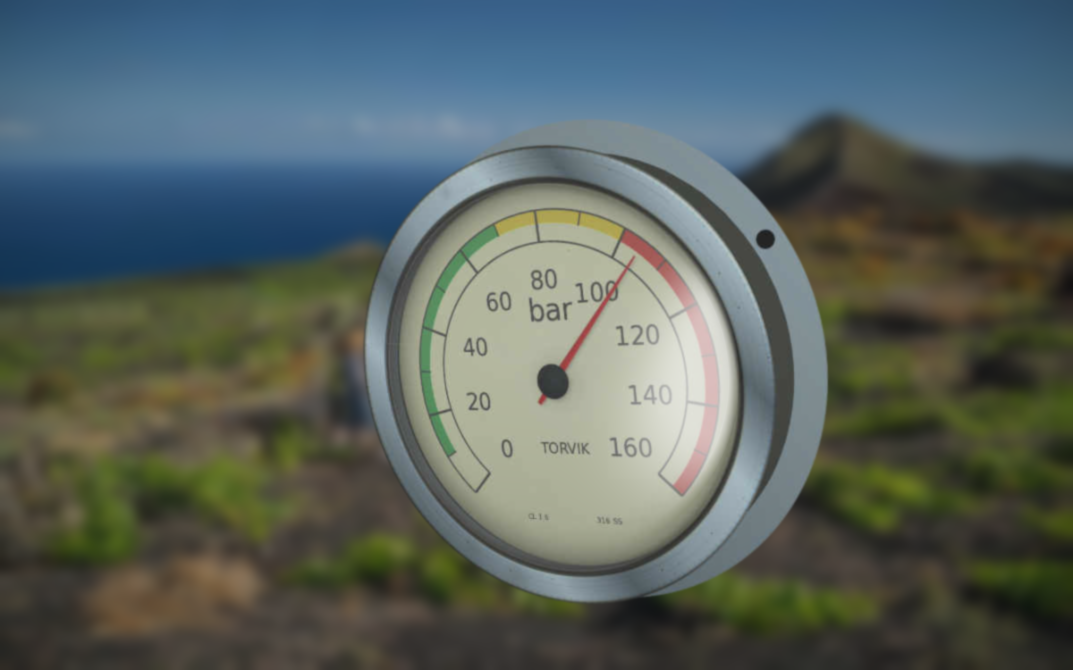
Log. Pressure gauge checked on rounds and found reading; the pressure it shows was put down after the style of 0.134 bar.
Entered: 105 bar
